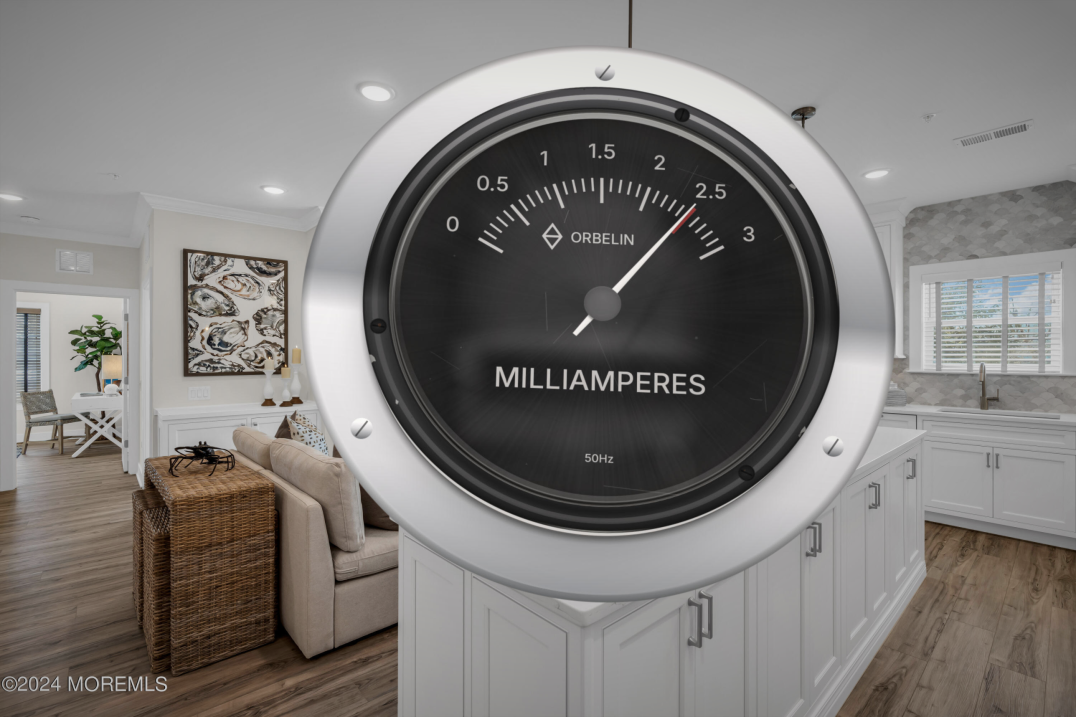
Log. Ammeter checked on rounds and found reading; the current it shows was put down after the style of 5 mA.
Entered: 2.5 mA
